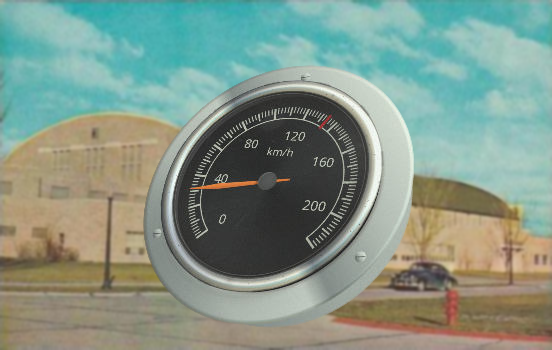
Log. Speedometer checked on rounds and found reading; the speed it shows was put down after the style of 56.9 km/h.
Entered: 30 km/h
